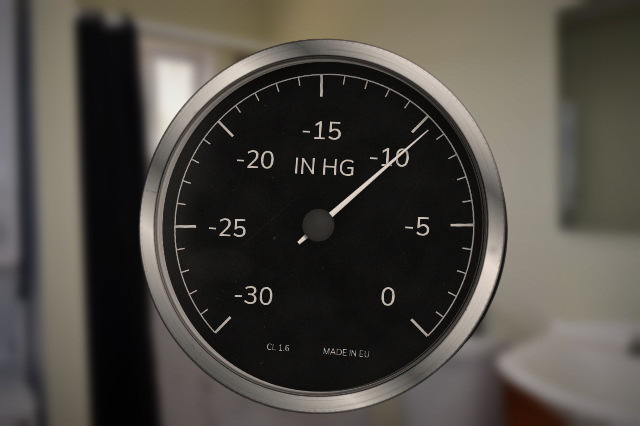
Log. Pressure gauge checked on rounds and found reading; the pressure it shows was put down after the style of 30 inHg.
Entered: -9.5 inHg
